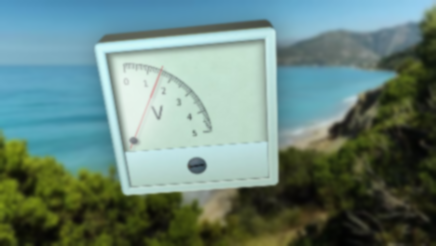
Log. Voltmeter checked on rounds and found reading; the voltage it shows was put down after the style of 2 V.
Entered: 1.5 V
